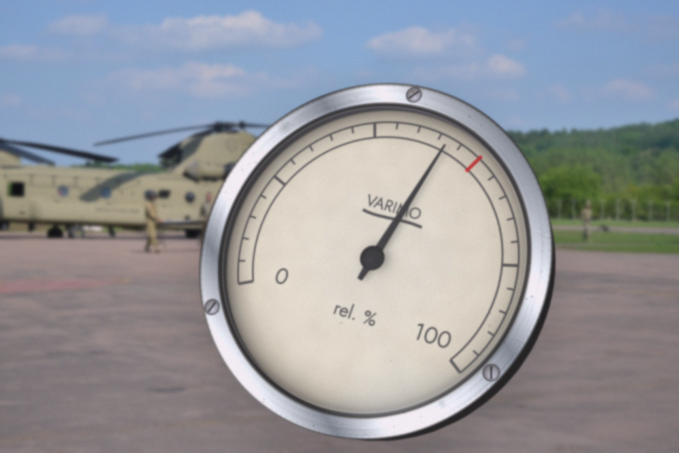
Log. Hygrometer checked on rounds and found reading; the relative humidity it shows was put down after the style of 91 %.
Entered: 54 %
